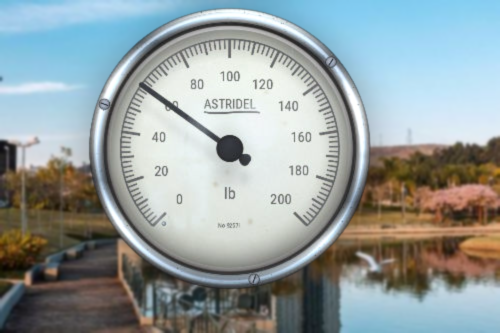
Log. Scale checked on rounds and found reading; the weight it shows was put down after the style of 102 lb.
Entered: 60 lb
